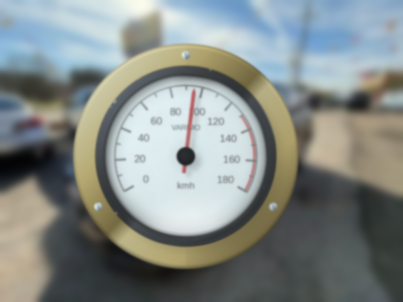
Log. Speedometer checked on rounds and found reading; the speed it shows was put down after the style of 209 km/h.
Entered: 95 km/h
